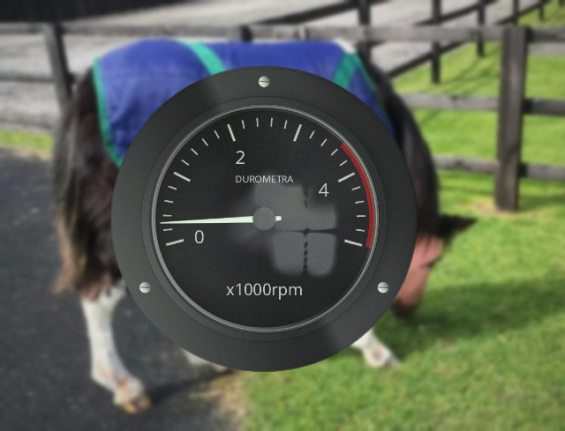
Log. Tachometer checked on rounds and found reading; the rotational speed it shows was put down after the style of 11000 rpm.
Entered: 300 rpm
